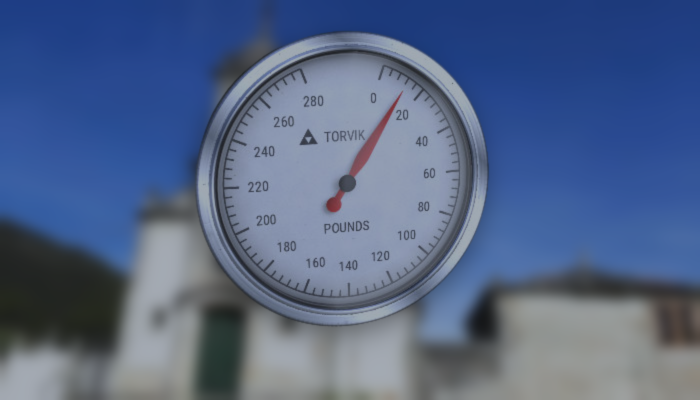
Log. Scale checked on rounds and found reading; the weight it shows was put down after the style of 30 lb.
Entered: 12 lb
